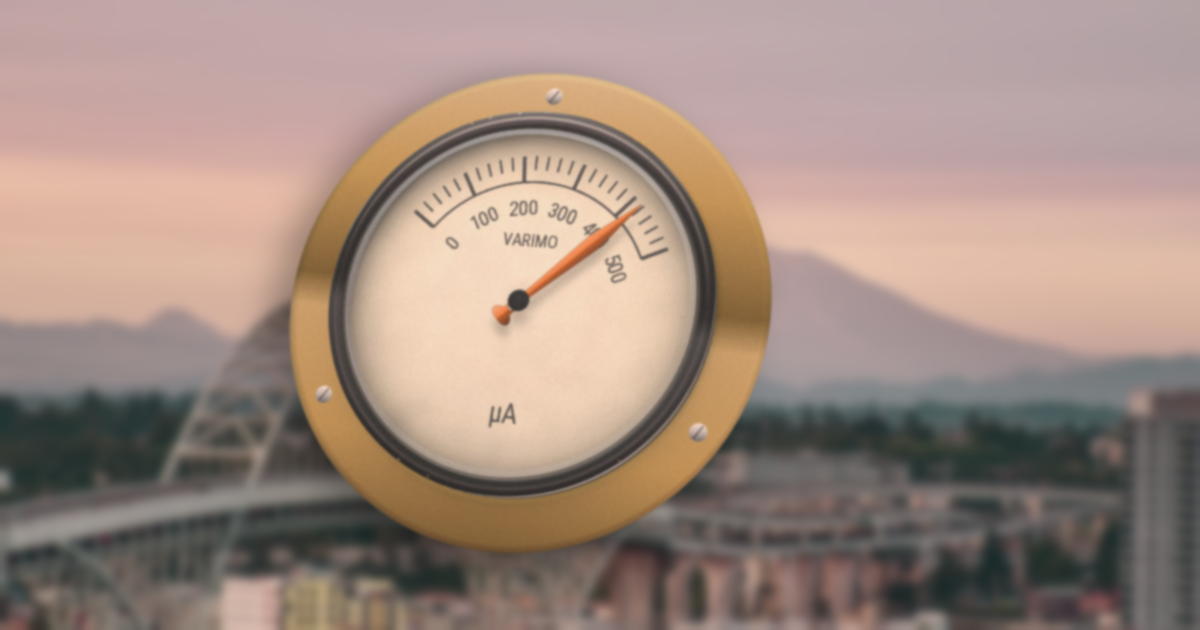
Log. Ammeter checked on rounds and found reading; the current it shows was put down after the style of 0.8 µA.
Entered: 420 µA
